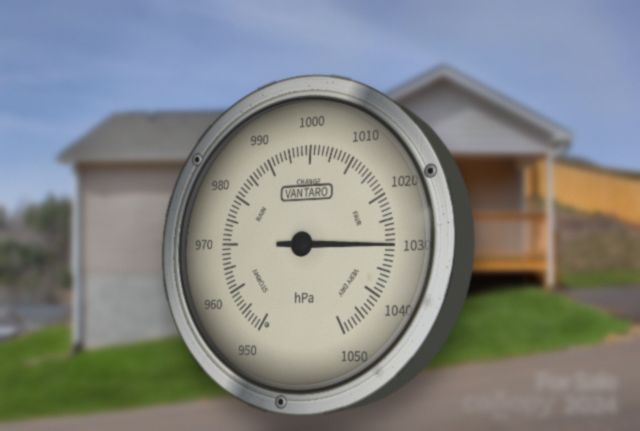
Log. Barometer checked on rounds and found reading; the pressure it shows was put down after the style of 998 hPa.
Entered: 1030 hPa
